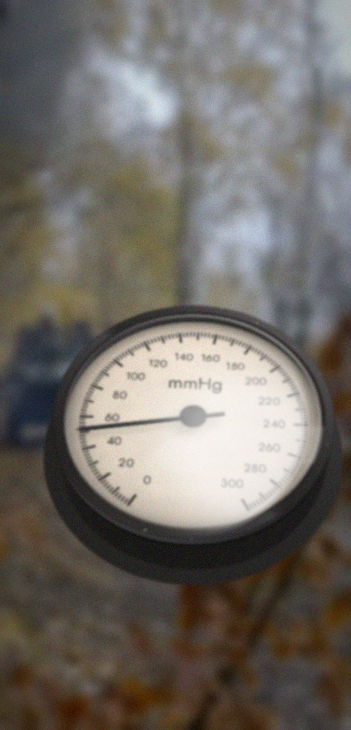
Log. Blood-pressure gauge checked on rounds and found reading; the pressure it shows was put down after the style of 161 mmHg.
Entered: 50 mmHg
